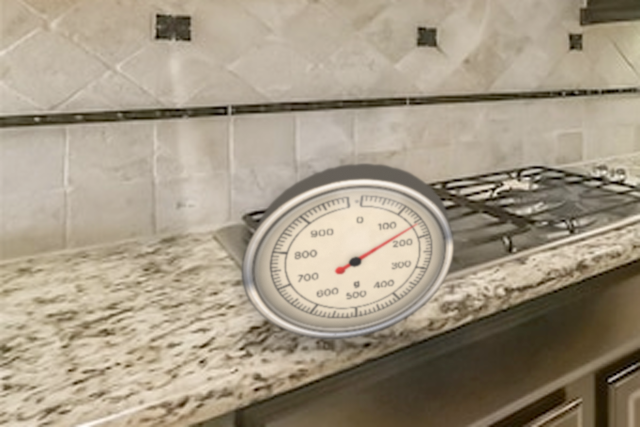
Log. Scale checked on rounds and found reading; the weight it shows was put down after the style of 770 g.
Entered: 150 g
